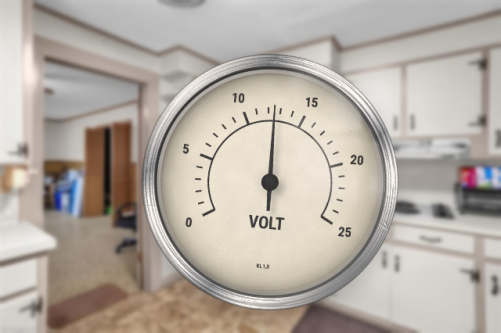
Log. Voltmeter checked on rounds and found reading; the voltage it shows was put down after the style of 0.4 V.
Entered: 12.5 V
